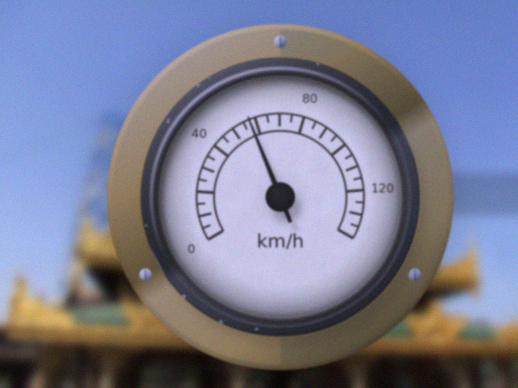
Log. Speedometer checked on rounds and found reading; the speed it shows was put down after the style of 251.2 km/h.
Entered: 57.5 km/h
